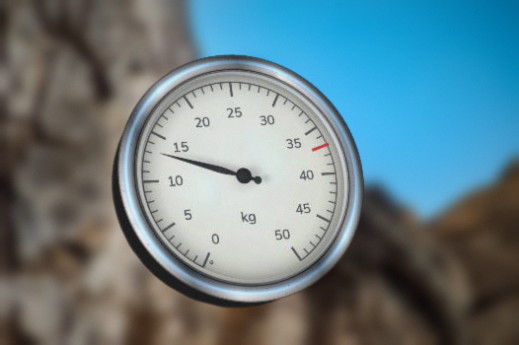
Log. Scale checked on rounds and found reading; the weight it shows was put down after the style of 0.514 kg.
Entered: 13 kg
